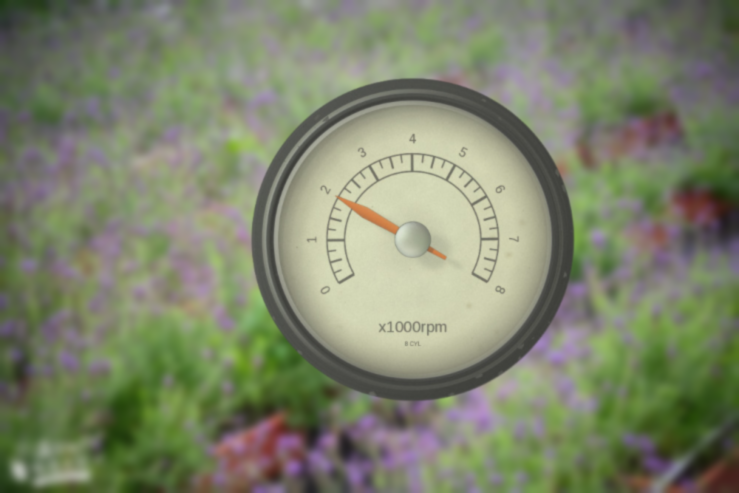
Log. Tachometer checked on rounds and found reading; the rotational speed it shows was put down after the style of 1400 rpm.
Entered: 2000 rpm
